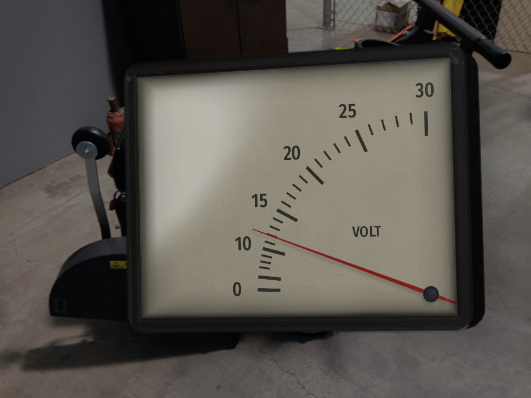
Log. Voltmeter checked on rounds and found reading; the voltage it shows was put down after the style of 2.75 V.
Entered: 12 V
